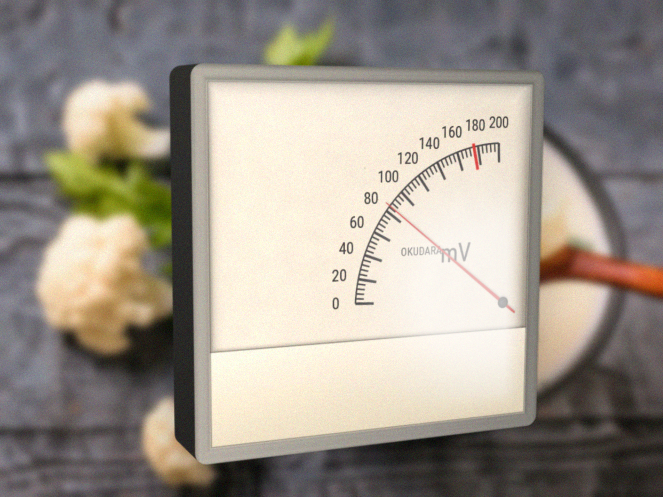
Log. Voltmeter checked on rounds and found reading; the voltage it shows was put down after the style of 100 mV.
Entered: 84 mV
